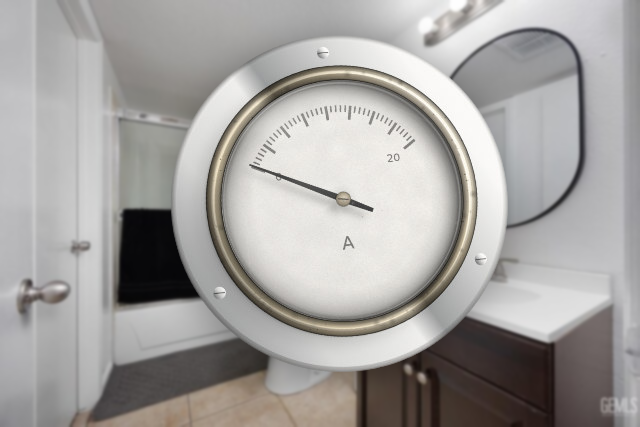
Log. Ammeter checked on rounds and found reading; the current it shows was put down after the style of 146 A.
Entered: 0 A
